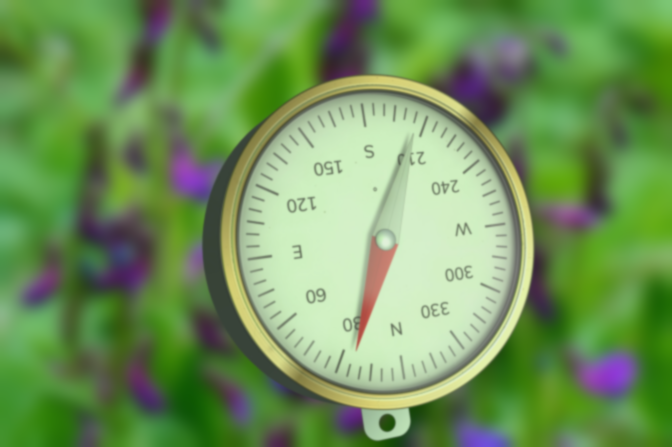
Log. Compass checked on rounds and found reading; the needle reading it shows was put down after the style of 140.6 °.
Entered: 25 °
